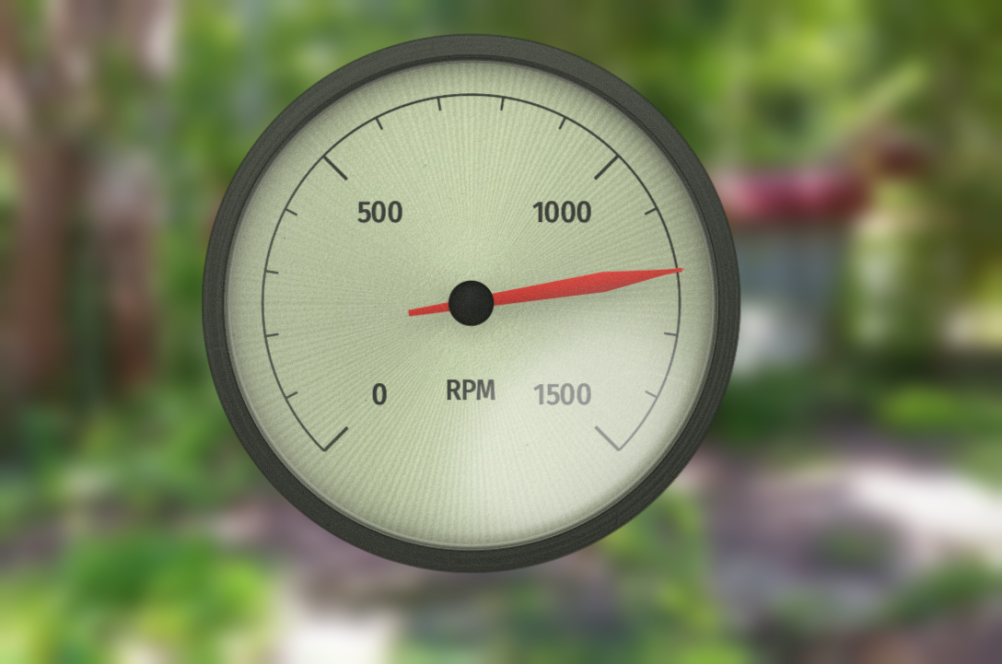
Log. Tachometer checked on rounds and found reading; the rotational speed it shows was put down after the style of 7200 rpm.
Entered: 1200 rpm
